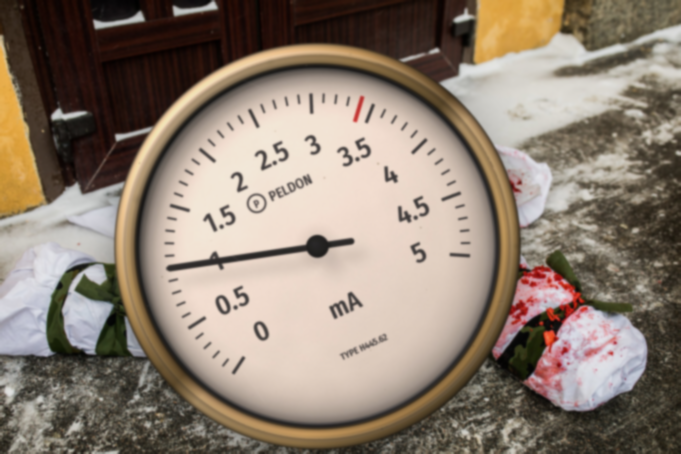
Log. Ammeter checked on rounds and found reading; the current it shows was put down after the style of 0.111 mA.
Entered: 1 mA
